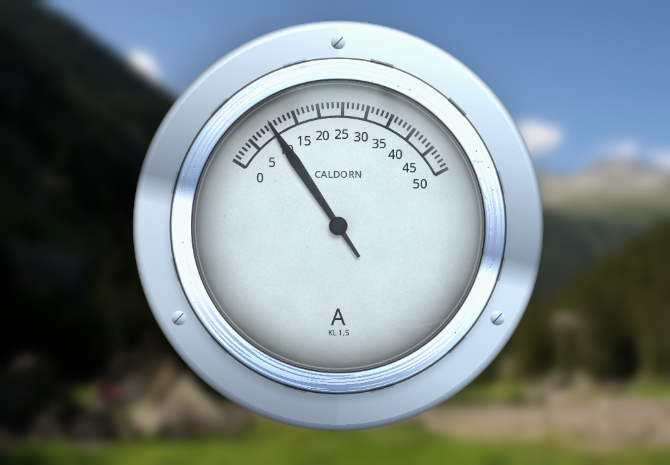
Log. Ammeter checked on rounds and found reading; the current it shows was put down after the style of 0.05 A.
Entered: 10 A
